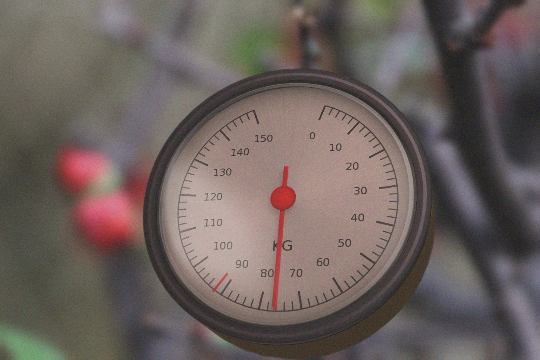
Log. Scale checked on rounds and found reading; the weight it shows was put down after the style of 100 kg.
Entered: 76 kg
